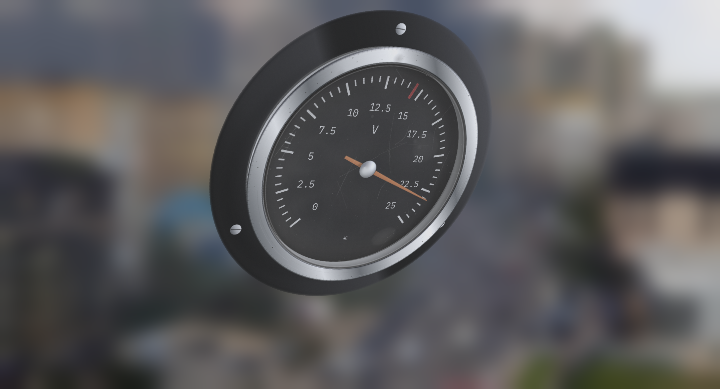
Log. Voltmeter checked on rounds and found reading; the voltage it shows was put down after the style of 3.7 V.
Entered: 23 V
